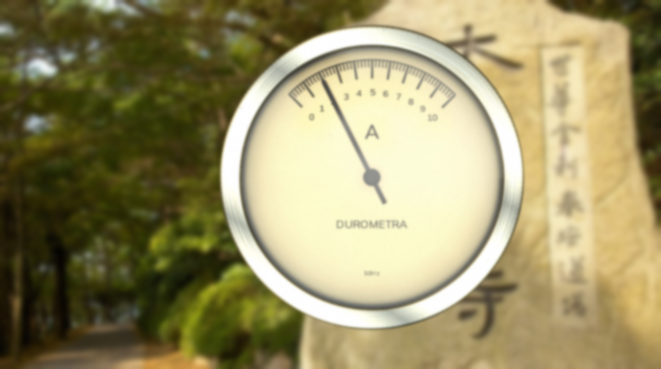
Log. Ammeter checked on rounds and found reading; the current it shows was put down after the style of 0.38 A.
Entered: 2 A
